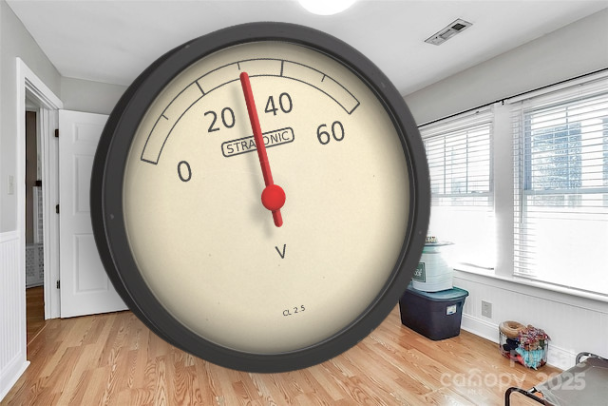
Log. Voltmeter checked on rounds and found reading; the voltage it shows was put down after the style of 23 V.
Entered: 30 V
